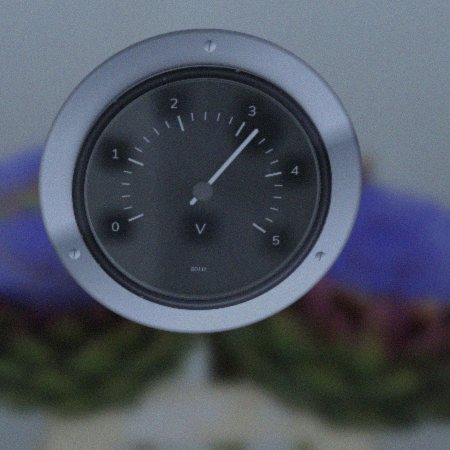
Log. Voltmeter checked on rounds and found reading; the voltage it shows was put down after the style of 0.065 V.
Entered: 3.2 V
